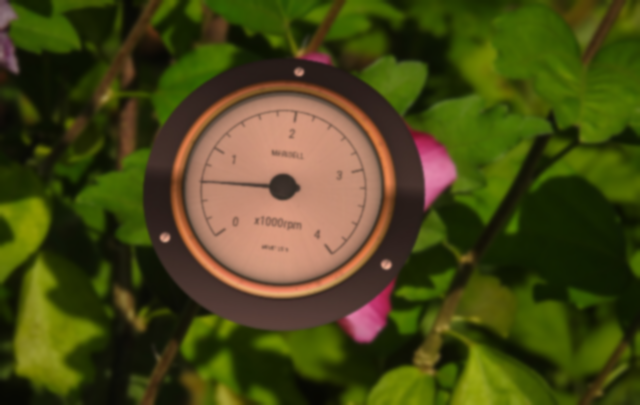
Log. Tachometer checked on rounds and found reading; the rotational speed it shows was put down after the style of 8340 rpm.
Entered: 600 rpm
